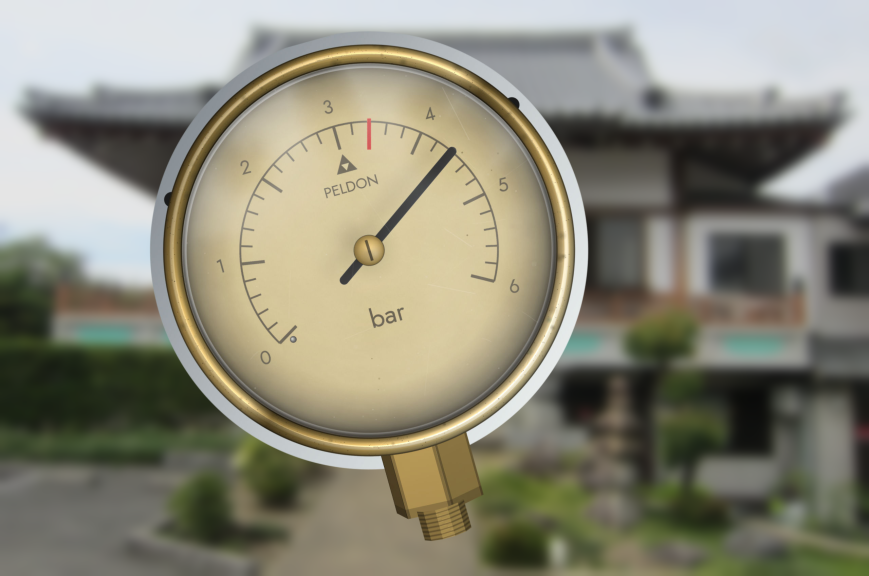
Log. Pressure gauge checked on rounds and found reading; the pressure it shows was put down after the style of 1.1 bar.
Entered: 4.4 bar
